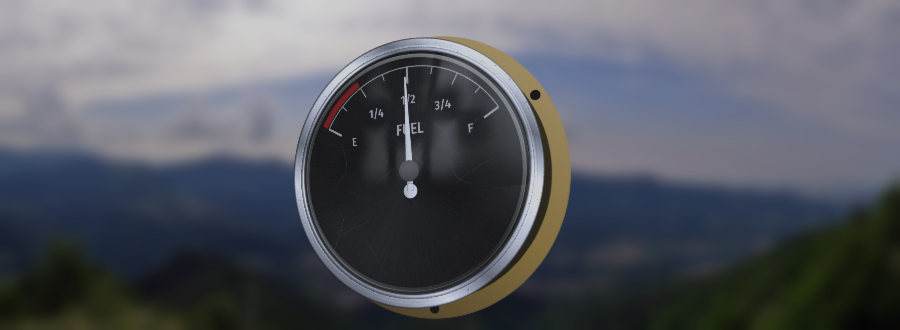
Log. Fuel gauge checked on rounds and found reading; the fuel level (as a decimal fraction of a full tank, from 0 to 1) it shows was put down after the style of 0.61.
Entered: 0.5
